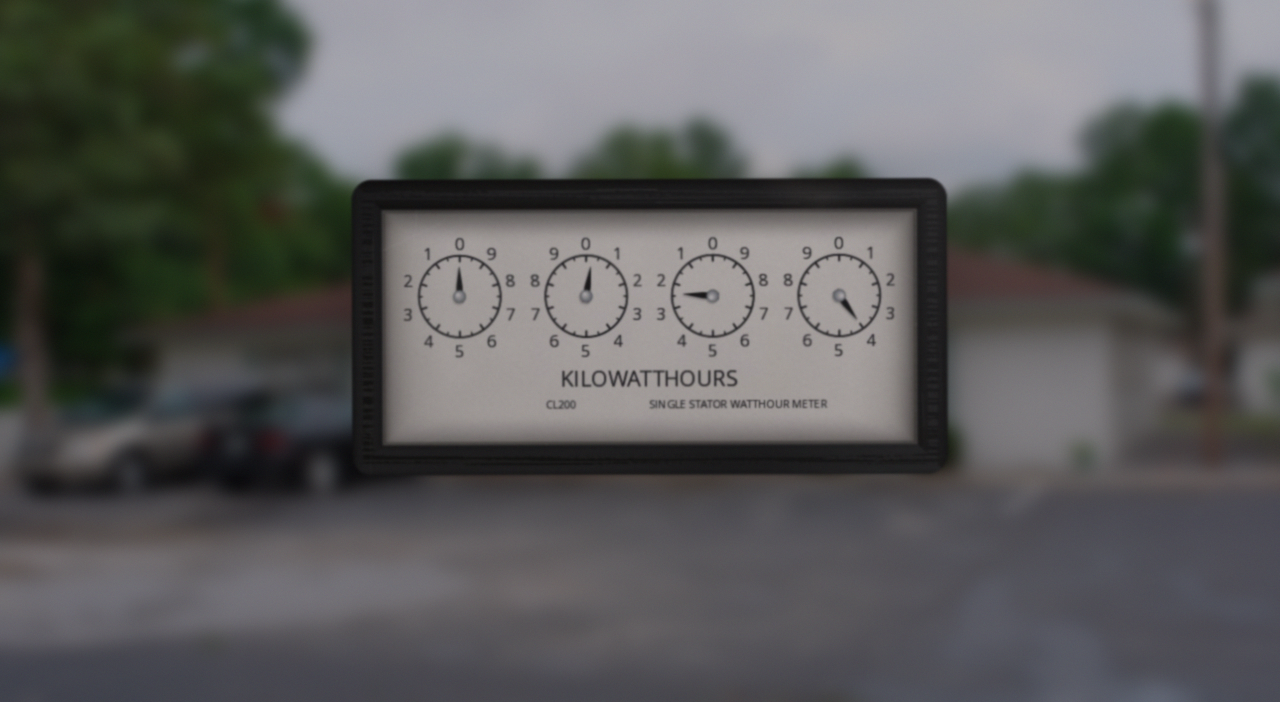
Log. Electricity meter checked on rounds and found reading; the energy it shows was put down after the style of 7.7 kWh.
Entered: 24 kWh
